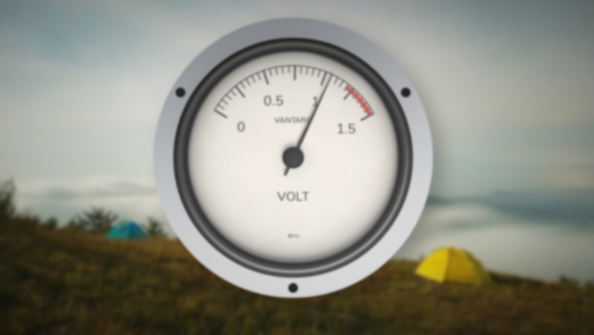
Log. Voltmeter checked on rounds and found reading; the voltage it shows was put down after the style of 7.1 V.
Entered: 1.05 V
